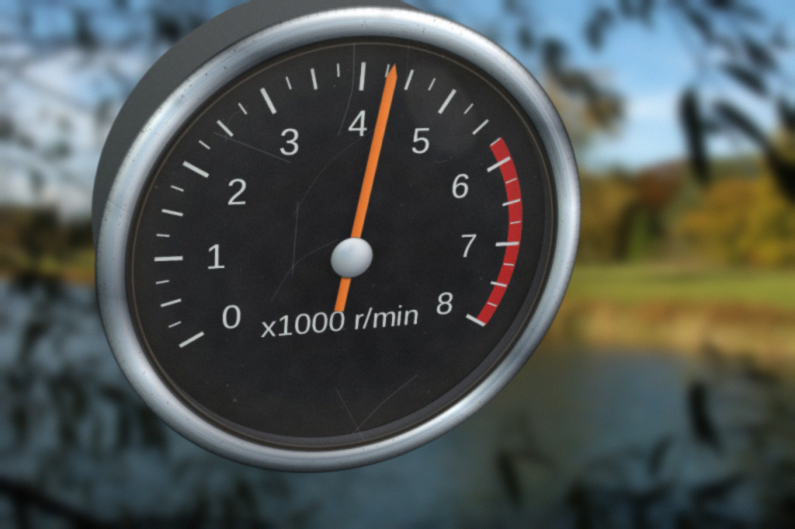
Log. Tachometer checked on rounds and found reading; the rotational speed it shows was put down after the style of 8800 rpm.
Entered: 4250 rpm
